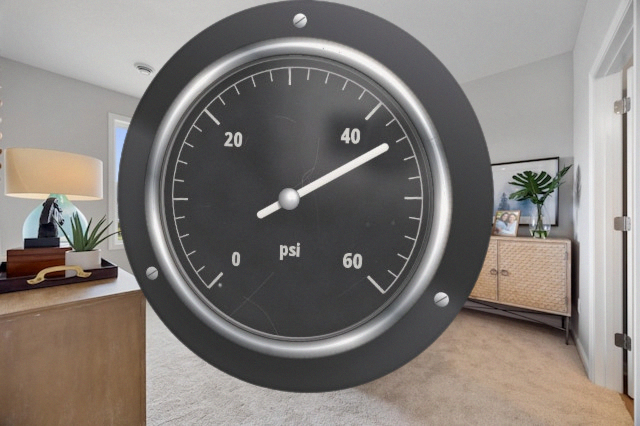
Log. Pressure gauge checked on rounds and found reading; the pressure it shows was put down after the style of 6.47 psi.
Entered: 44 psi
